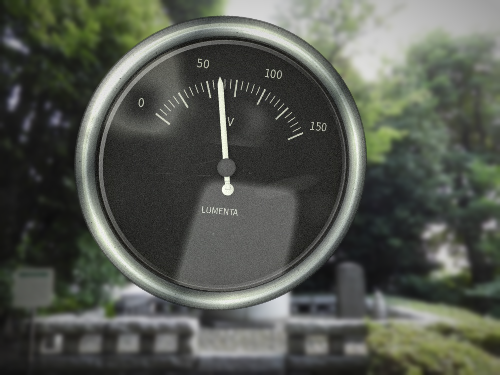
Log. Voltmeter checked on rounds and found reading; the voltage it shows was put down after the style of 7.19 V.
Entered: 60 V
